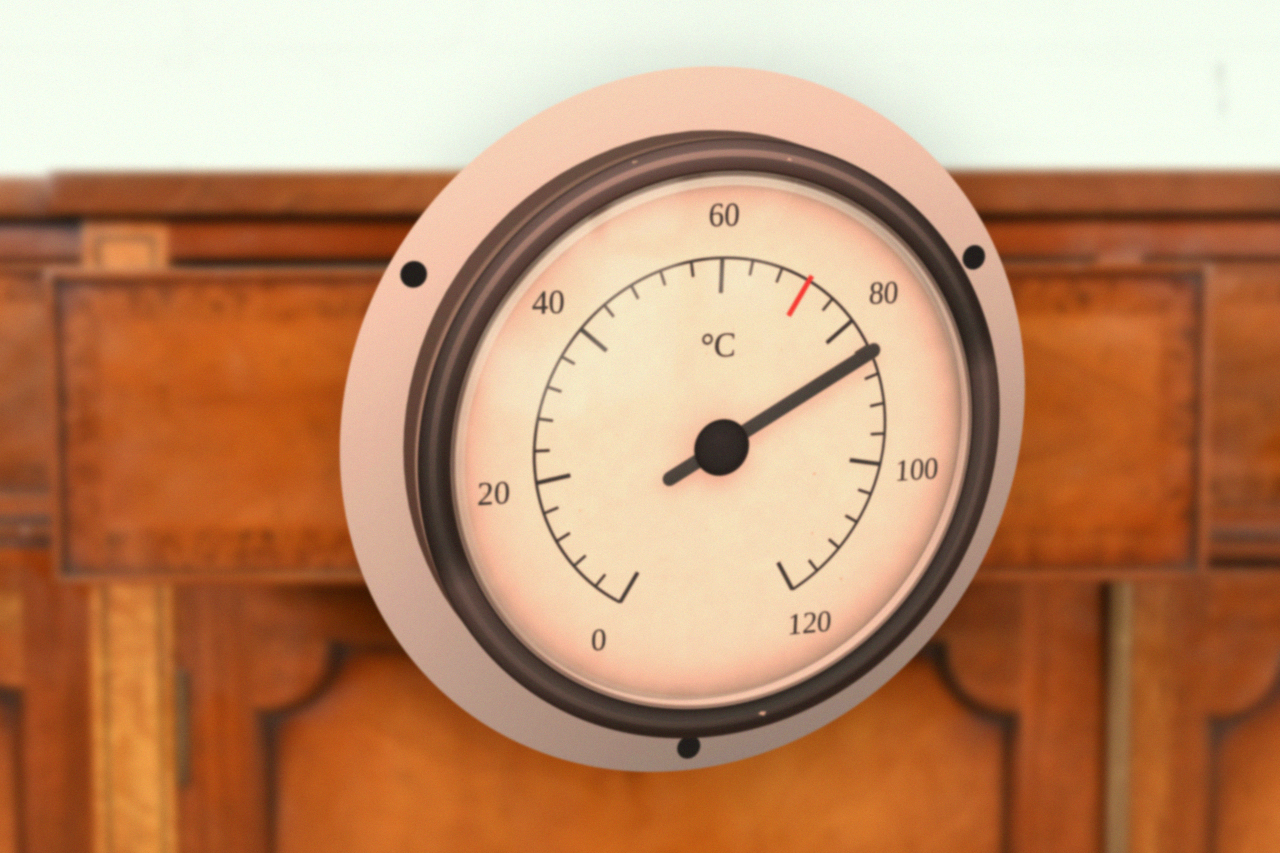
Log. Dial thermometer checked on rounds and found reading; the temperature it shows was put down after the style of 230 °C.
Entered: 84 °C
